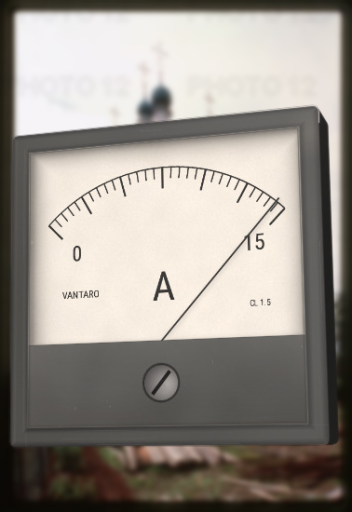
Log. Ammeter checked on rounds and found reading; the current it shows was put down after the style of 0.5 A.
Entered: 14.5 A
